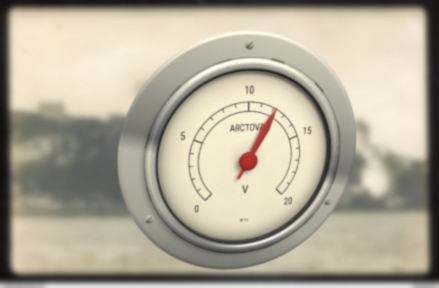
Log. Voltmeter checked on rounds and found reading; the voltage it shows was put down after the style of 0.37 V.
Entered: 12 V
